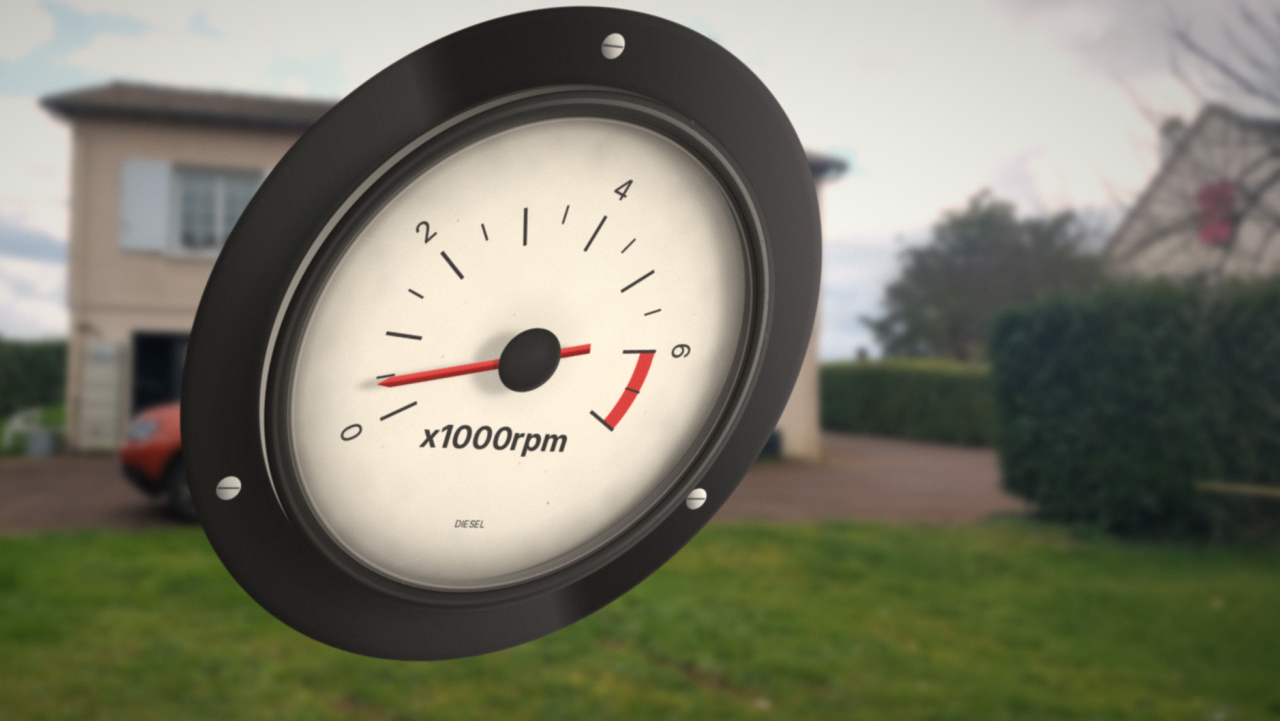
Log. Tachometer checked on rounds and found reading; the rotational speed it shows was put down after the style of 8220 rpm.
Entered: 500 rpm
